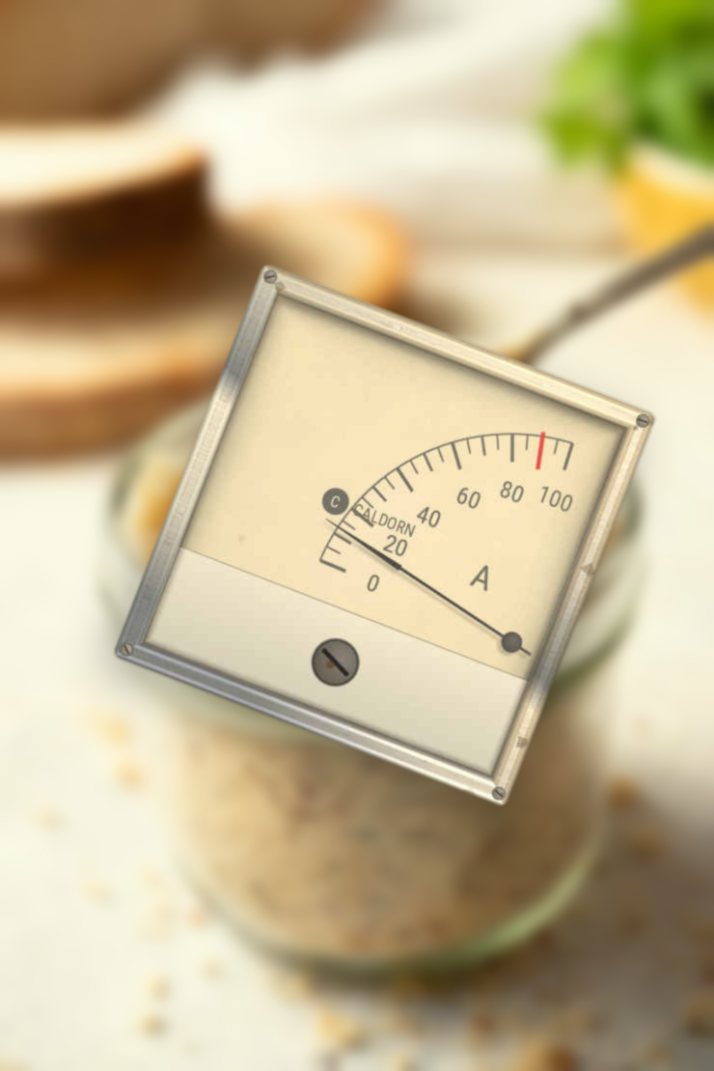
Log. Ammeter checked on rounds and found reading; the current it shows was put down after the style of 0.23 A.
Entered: 12.5 A
